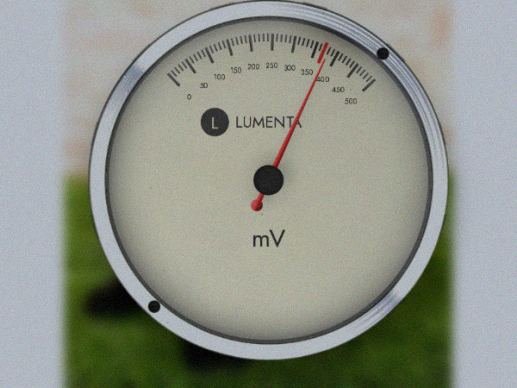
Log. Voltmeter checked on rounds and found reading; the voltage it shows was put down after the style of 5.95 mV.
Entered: 380 mV
